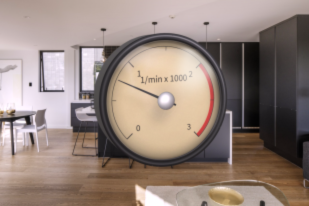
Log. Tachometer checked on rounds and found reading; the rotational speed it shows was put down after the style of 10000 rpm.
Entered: 750 rpm
